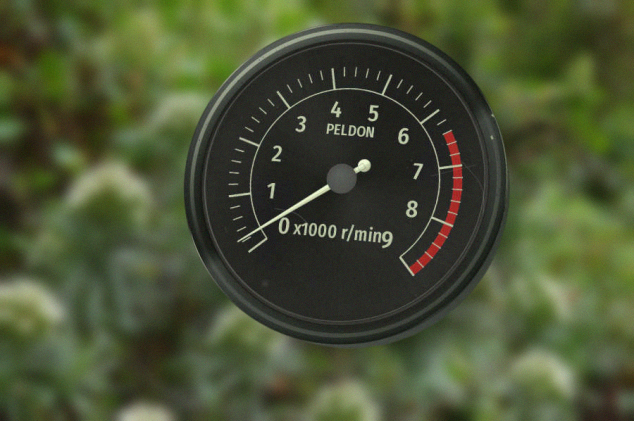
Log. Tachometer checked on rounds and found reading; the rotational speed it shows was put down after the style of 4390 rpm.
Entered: 200 rpm
